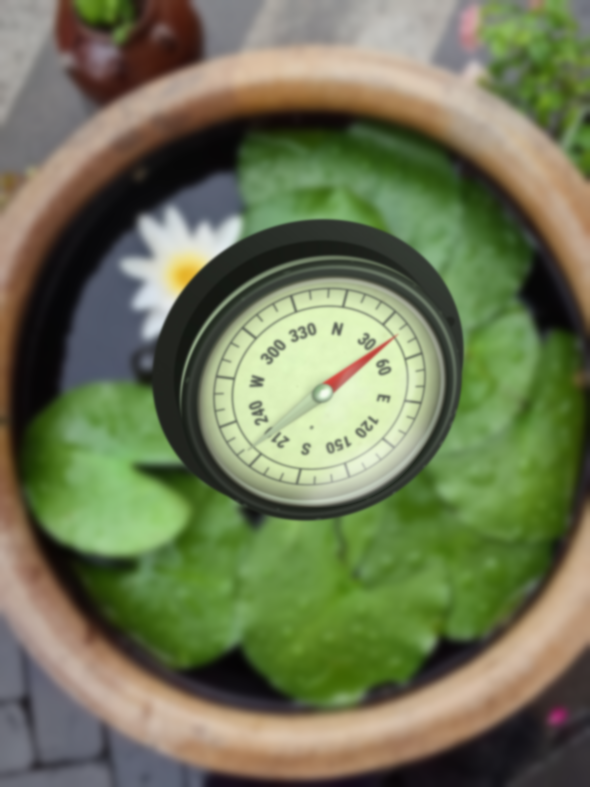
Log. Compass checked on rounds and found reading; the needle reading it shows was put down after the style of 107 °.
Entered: 40 °
